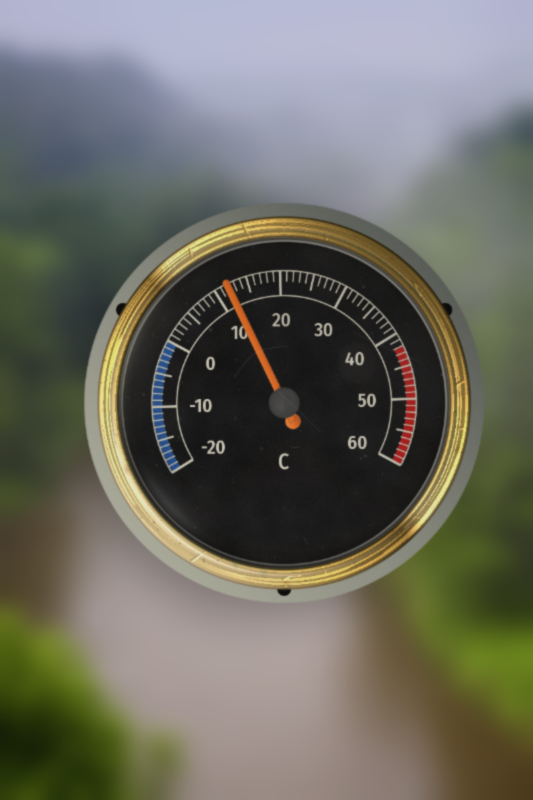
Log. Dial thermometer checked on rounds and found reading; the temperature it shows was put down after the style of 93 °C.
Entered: 12 °C
